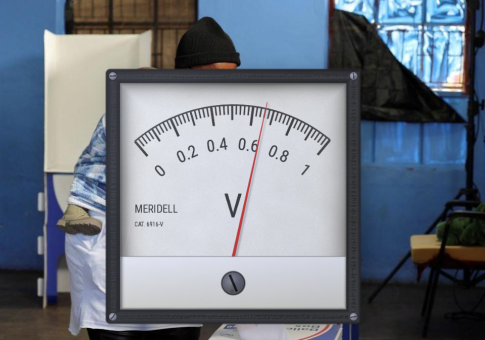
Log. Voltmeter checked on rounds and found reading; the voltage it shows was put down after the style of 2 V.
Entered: 0.66 V
